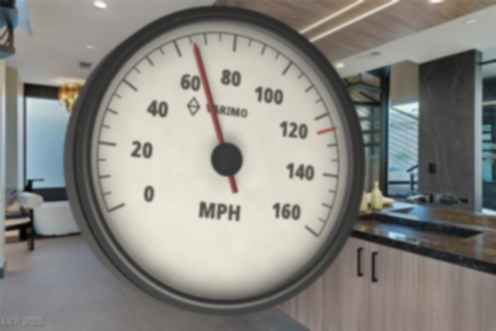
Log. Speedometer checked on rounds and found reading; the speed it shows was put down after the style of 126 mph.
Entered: 65 mph
